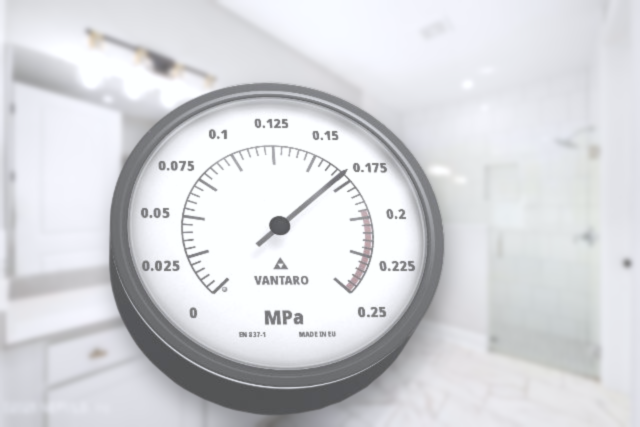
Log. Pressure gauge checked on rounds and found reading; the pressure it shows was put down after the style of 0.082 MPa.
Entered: 0.17 MPa
